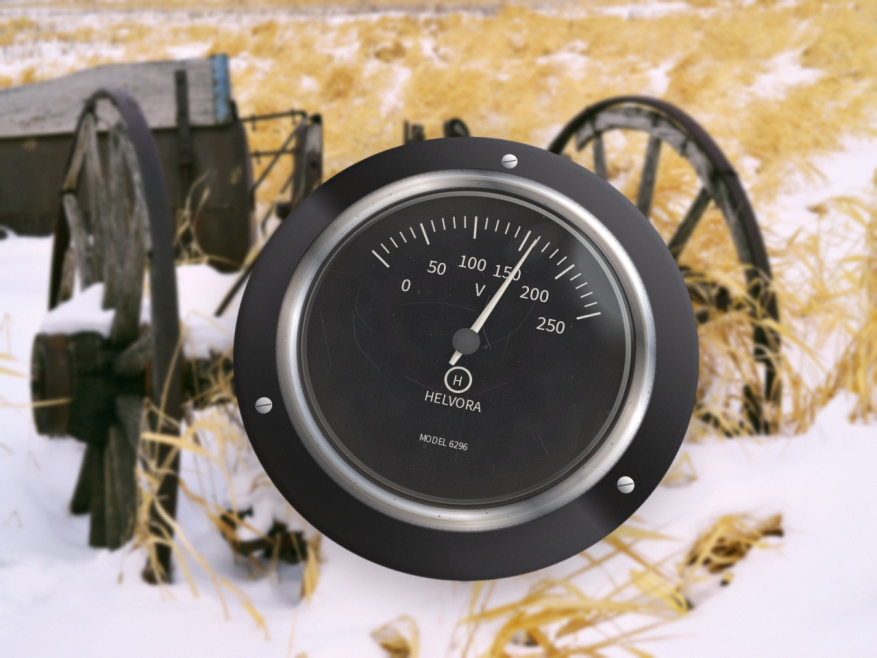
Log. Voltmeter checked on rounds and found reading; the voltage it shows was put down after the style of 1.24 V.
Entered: 160 V
